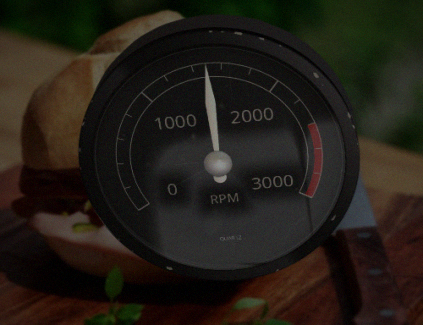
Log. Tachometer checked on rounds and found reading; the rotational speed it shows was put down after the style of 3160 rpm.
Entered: 1500 rpm
